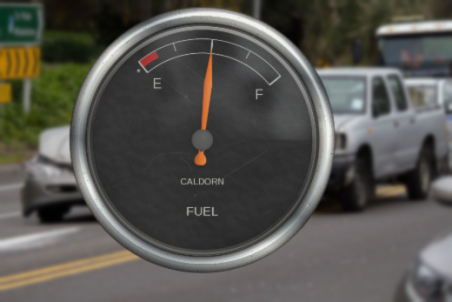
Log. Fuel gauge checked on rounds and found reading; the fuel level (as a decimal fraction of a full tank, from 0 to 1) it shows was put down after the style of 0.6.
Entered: 0.5
